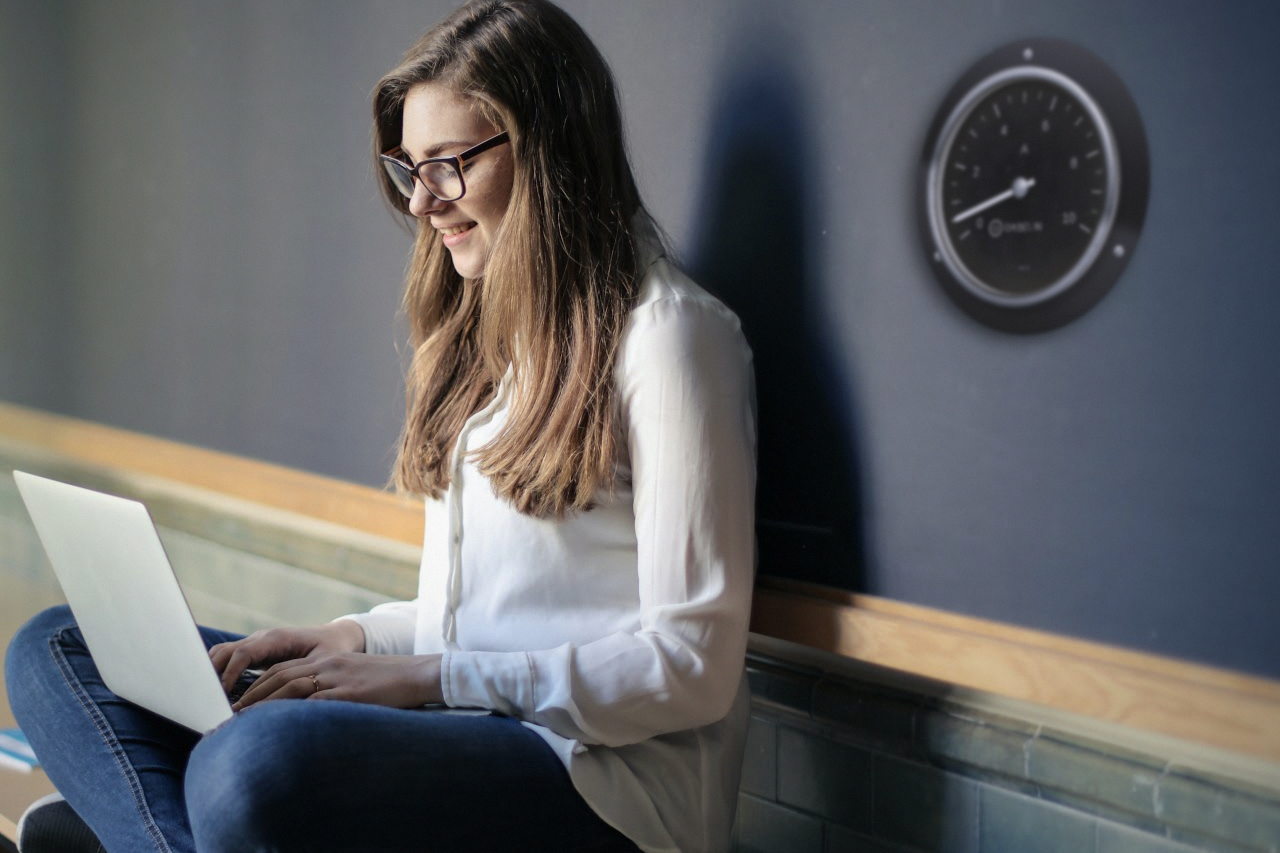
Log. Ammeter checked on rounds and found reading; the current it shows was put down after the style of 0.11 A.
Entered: 0.5 A
